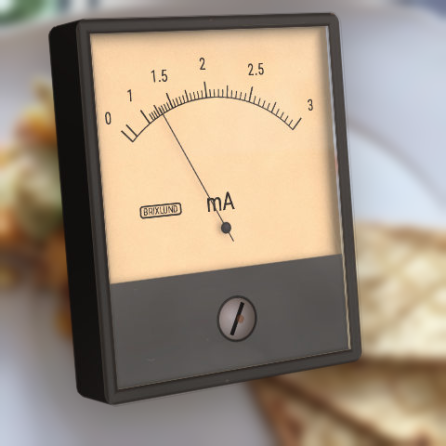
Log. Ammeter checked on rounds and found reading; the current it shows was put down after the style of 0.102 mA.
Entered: 1.25 mA
